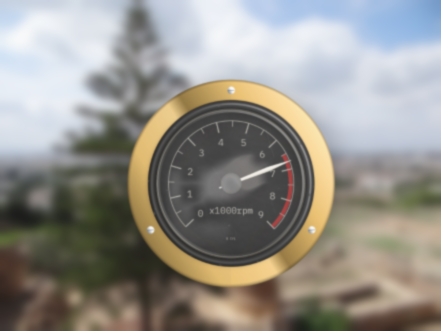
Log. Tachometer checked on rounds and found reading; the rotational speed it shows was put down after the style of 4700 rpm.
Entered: 6750 rpm
